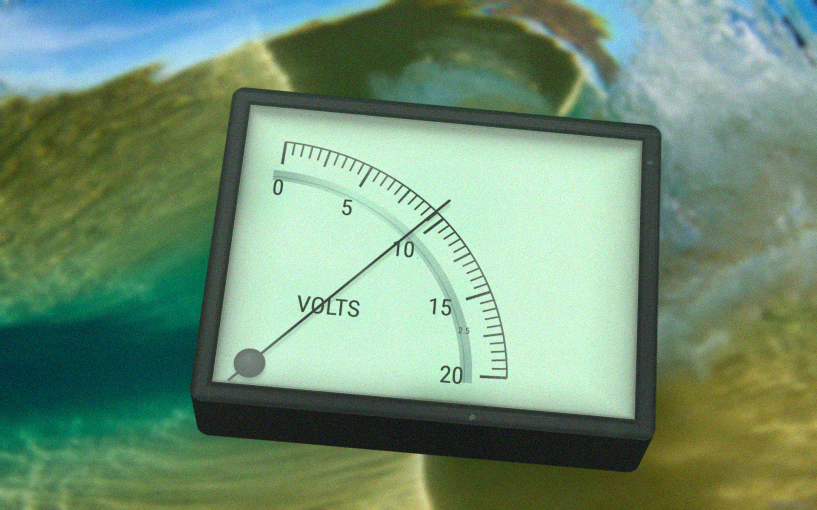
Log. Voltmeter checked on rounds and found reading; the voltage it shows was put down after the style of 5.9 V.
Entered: 9.5 V
